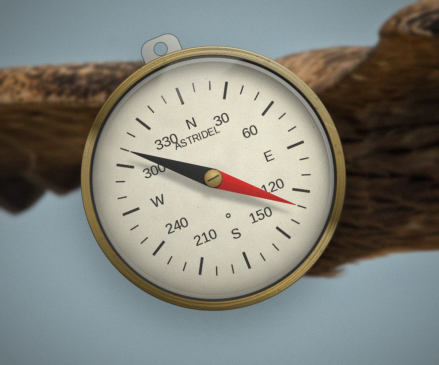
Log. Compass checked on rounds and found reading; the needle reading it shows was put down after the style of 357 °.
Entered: 130 °
